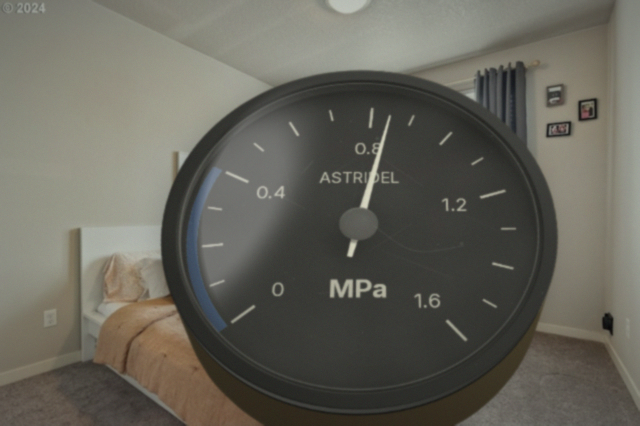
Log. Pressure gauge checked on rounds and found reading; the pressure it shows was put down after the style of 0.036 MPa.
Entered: 0.85 MPa
